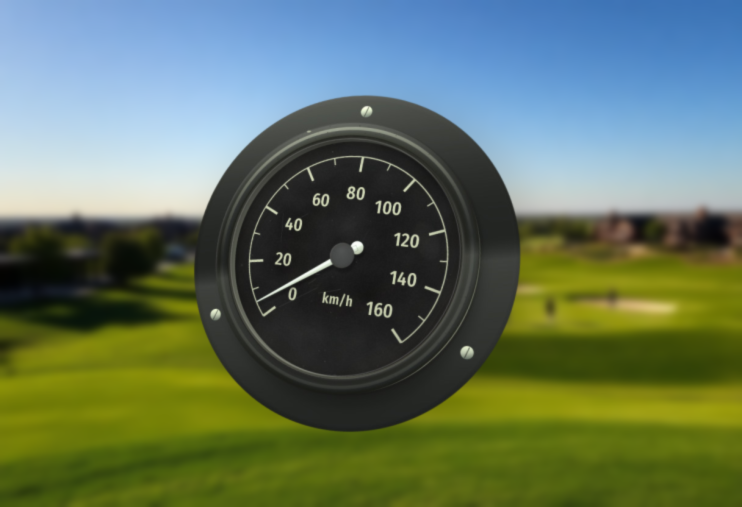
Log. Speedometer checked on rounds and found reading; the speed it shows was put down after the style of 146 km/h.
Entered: 5 km/h
